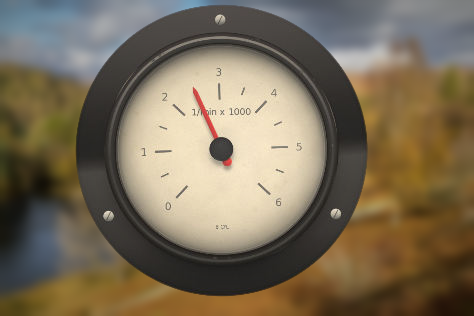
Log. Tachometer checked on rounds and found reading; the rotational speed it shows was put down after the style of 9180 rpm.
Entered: 2500 rpm
